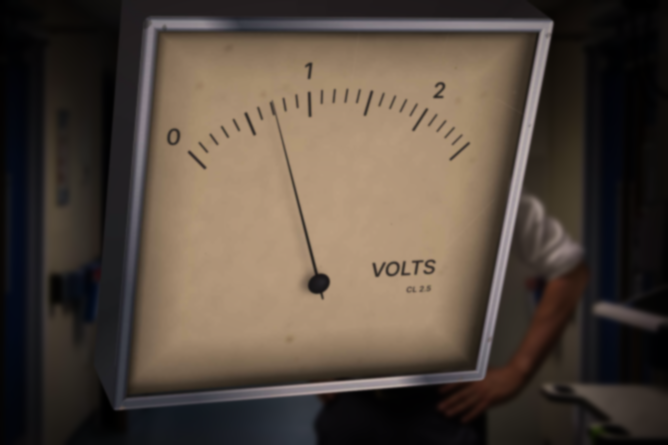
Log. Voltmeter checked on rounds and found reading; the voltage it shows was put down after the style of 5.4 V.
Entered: 0.7 V
